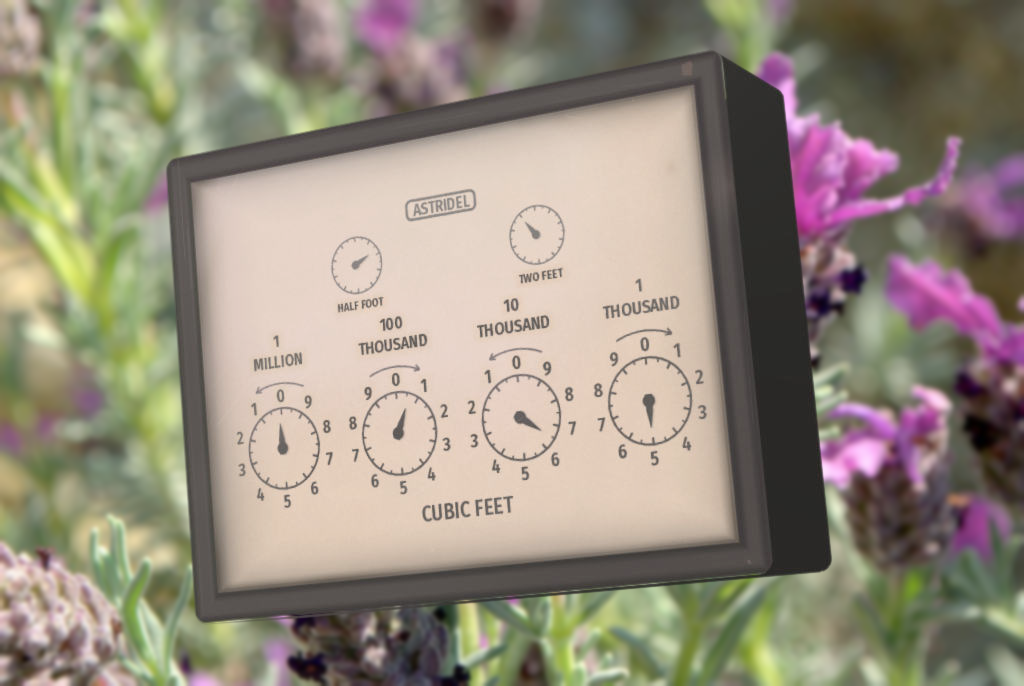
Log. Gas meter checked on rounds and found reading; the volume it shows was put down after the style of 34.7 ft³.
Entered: 6500 ft³
